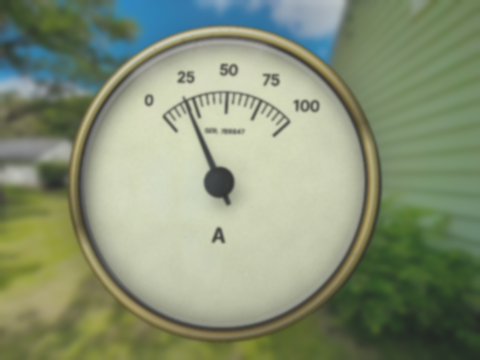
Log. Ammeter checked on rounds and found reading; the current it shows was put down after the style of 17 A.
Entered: 20 A
